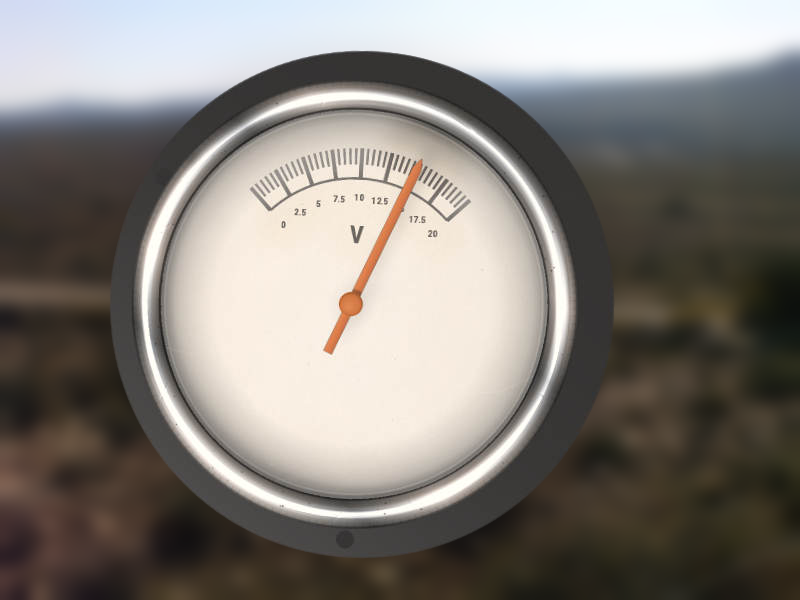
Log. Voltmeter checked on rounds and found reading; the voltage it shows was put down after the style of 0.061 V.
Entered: 15 V
